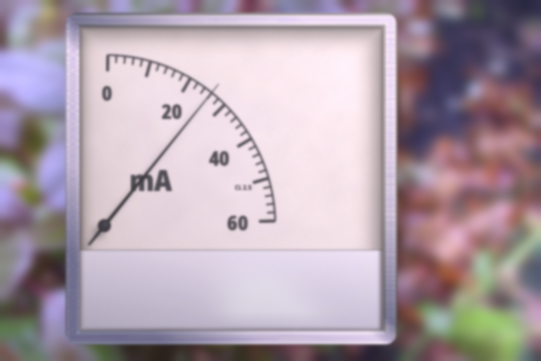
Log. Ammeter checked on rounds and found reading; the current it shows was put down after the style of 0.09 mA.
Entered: 26 mA
